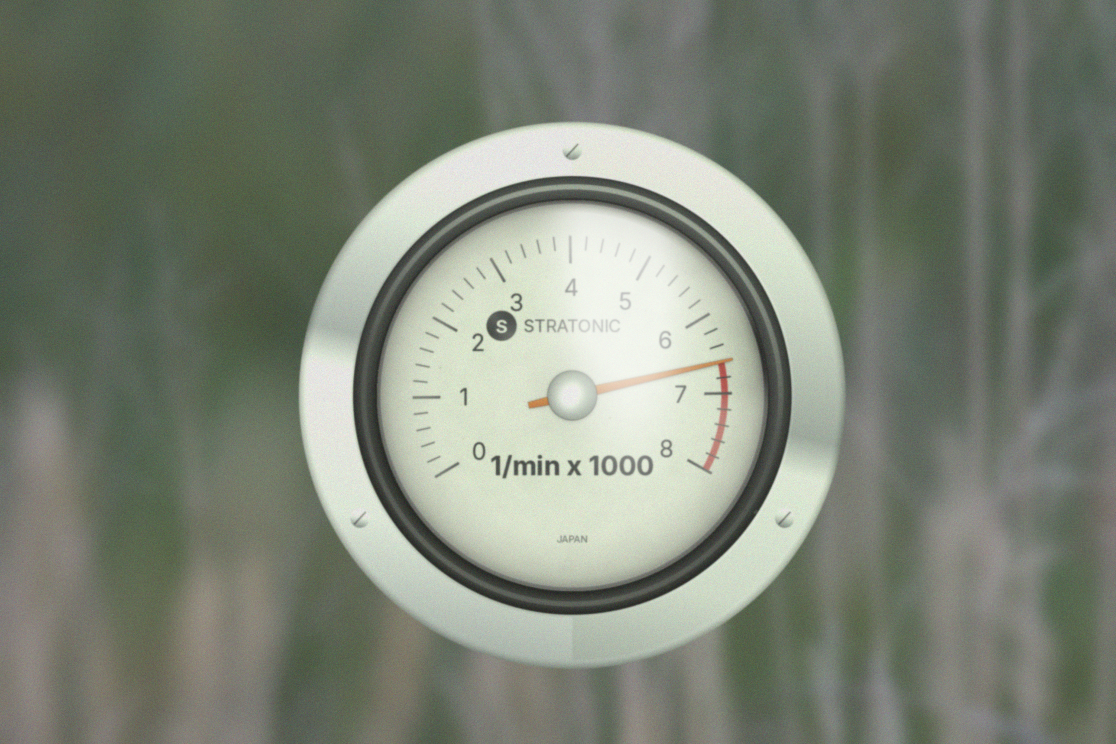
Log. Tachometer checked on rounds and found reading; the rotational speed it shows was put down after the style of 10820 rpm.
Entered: 6600 rpm
